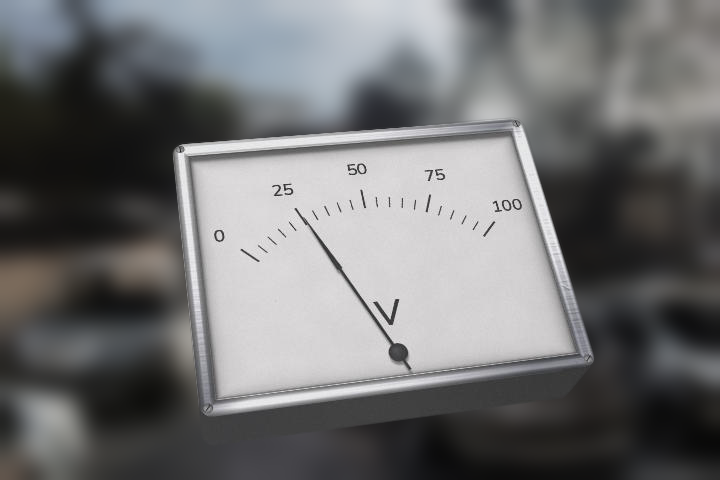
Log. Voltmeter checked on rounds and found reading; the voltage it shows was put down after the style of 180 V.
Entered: 25 V
